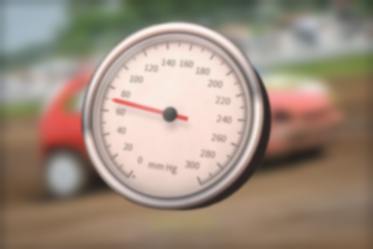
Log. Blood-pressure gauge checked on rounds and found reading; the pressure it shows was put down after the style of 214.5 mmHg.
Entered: 70 mmHg
